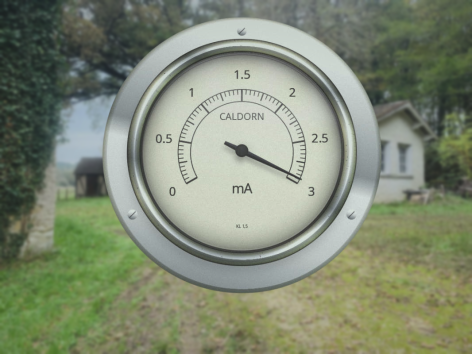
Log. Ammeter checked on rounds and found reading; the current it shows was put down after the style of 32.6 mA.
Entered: 2.95 mA
